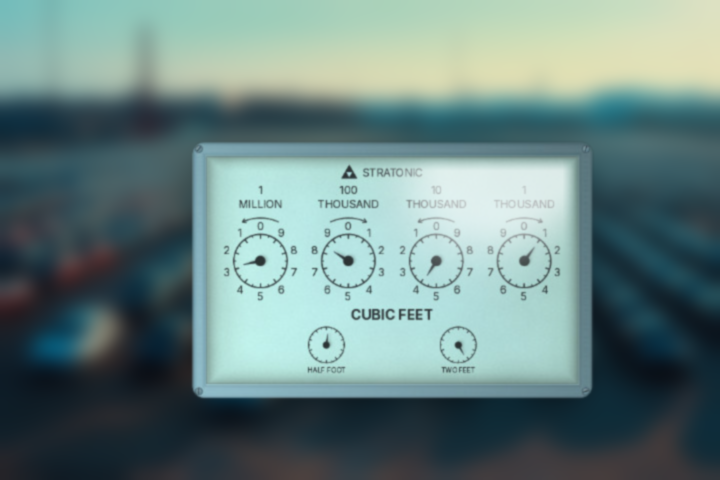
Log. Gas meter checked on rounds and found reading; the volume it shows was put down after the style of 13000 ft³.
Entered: 284100 ft³
